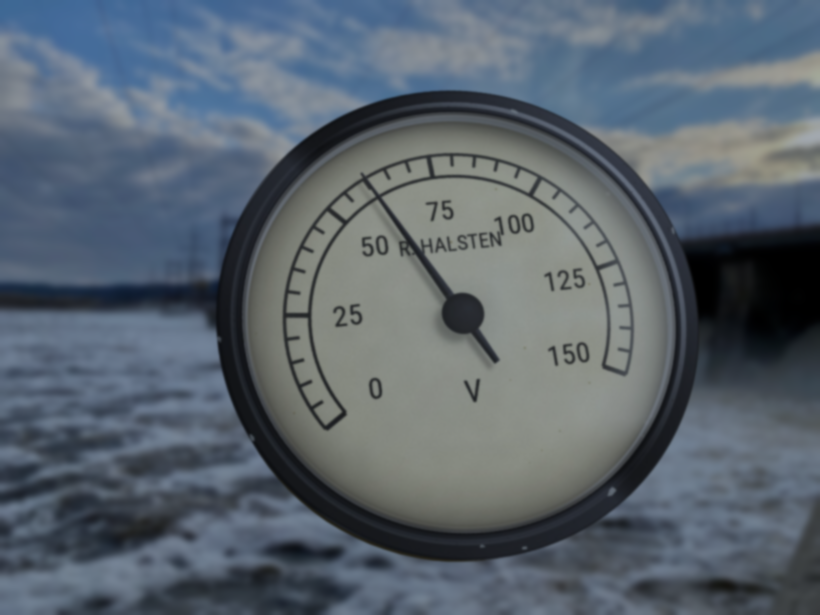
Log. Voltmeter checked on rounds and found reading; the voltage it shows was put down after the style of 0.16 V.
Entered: 60 V
